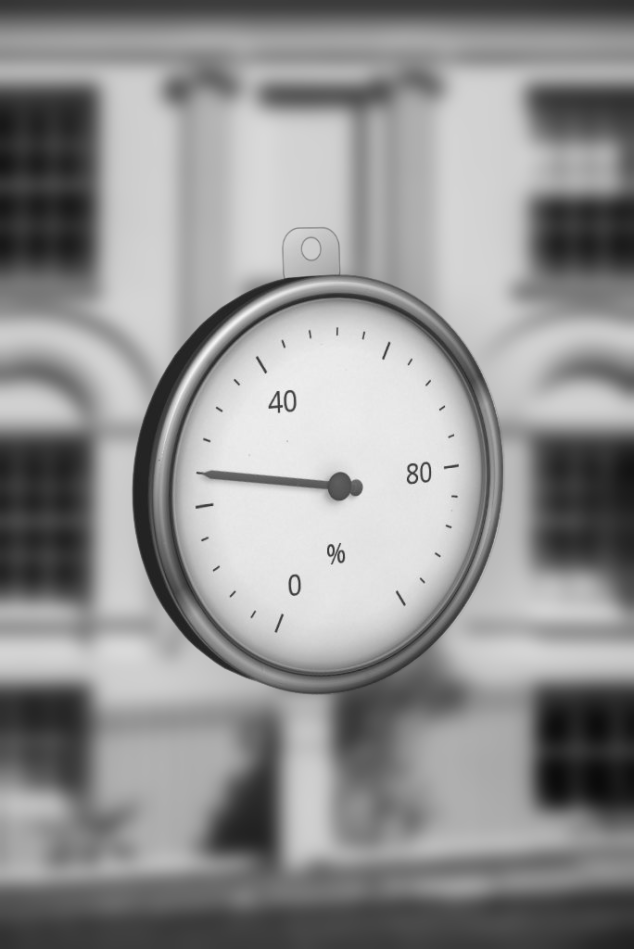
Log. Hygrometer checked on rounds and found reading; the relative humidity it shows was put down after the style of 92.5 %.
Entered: 24 %
